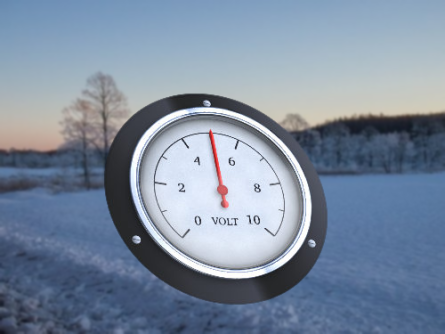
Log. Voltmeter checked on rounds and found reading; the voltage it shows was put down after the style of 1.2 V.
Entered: 5 V
